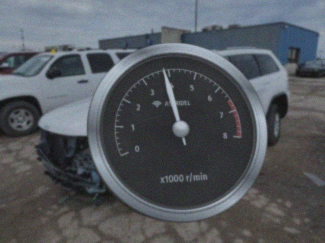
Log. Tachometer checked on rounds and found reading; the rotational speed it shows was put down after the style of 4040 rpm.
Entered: 3800 rpm
